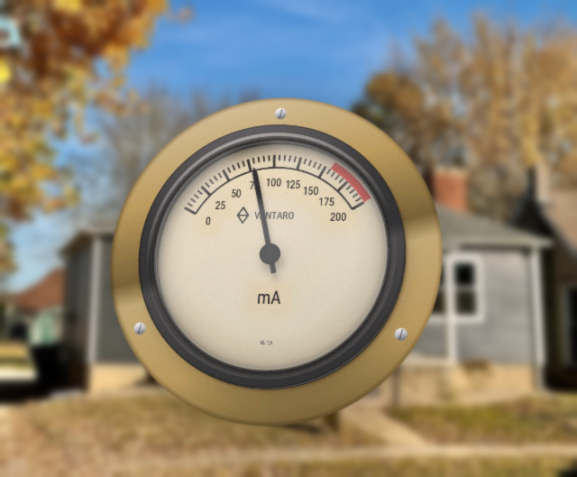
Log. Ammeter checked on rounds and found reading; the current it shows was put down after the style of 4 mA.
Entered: 80 mA
